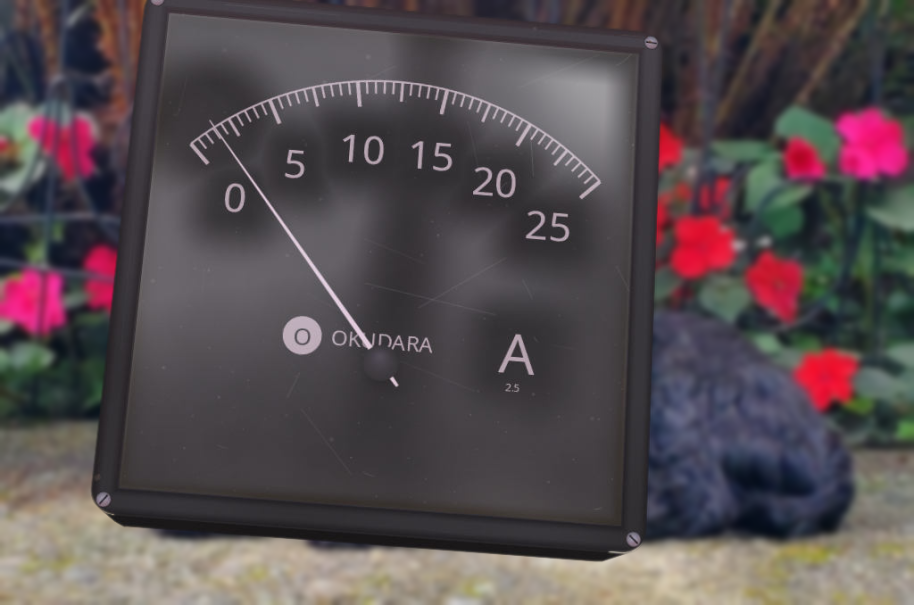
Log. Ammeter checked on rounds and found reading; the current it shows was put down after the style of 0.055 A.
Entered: 1.5 A
